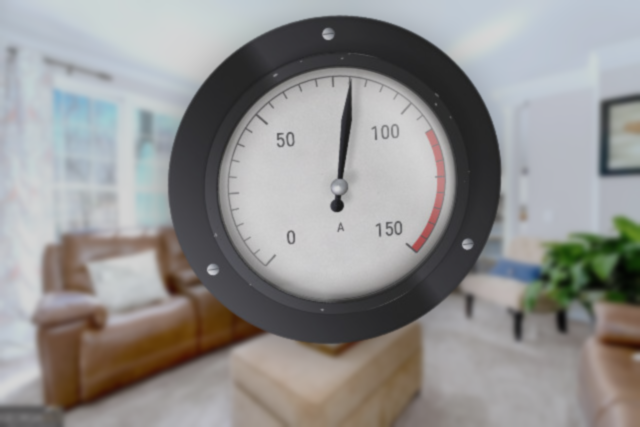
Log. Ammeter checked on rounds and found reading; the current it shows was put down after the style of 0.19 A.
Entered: 80 A
